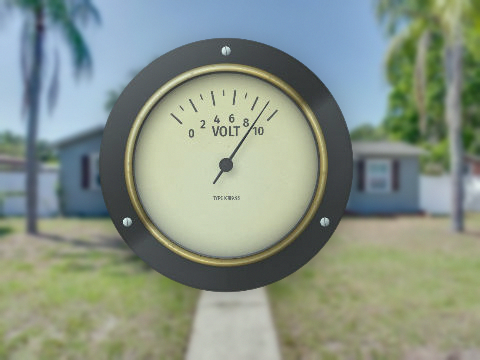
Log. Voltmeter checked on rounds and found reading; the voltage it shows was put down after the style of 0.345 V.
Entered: 9 V
